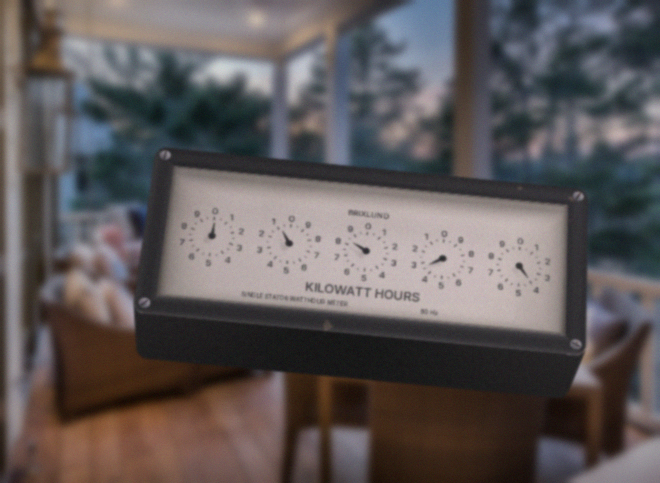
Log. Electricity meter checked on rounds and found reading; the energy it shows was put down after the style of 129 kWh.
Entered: 834 kWh
